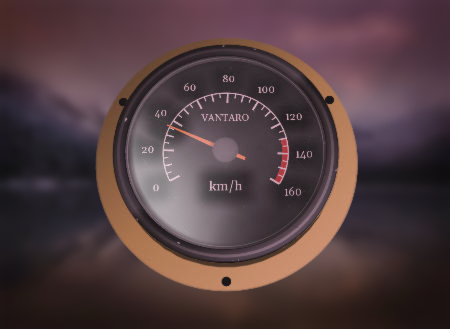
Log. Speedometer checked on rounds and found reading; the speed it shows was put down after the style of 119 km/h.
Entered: 35 km/h
